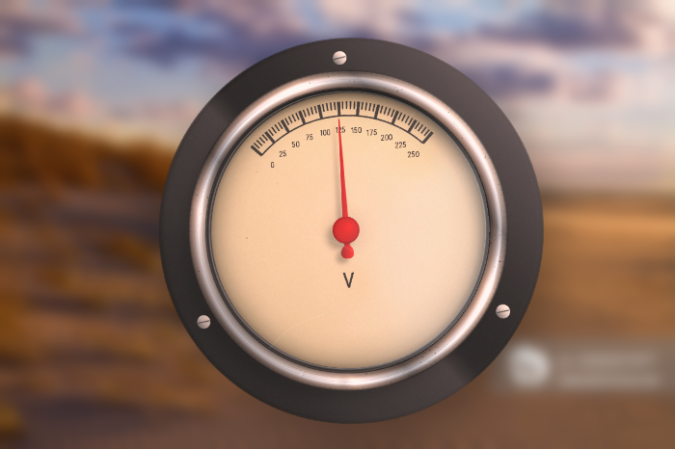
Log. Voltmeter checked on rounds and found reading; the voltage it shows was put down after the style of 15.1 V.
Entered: 125 V
